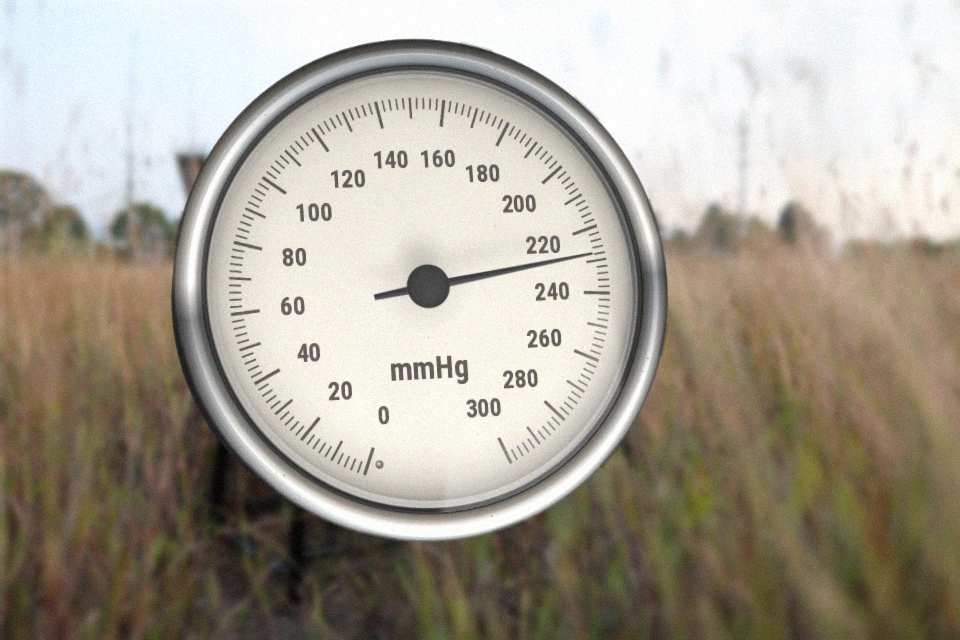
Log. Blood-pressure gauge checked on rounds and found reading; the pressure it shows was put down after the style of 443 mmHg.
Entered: 228 mmHg
